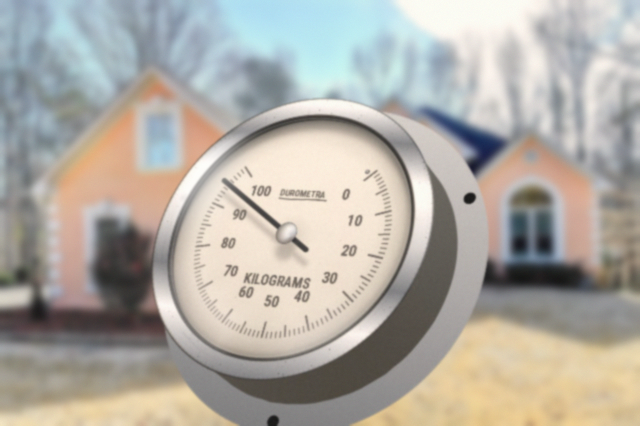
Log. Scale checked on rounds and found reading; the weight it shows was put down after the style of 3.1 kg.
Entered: 95 kg
